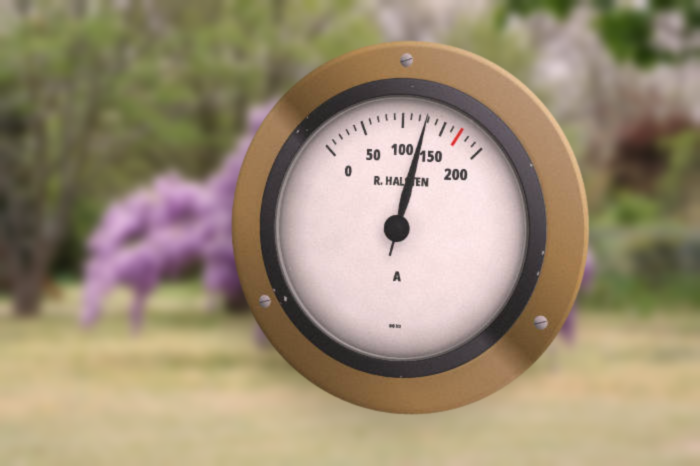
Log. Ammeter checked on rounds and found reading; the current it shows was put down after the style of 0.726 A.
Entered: 130 A
